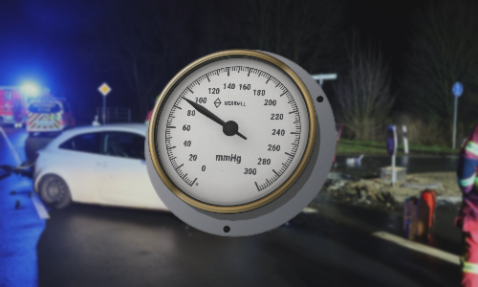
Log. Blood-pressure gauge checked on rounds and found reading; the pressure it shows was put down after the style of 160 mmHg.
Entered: 90 mmHg
